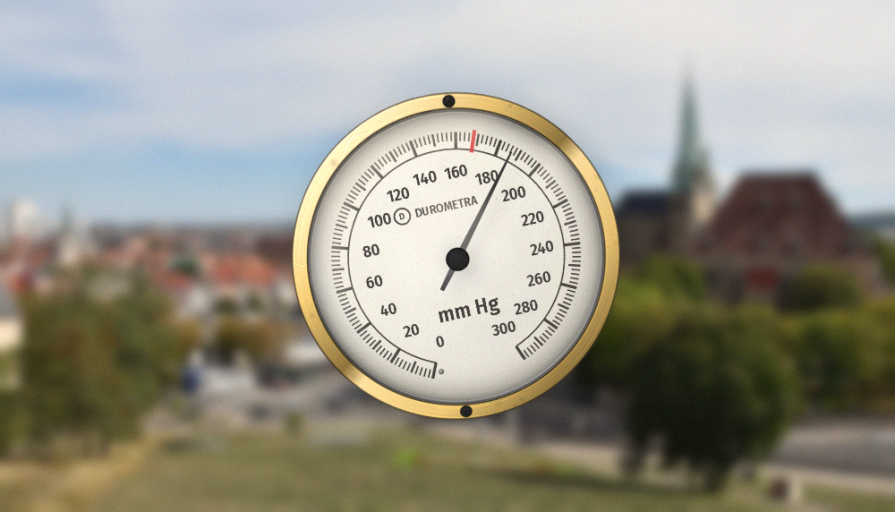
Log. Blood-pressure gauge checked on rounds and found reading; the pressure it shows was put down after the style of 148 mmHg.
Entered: 186 mmHg
